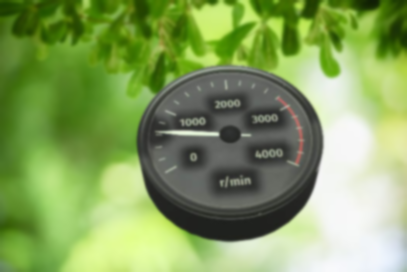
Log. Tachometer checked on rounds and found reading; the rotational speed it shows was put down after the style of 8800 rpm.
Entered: 600 rpm
